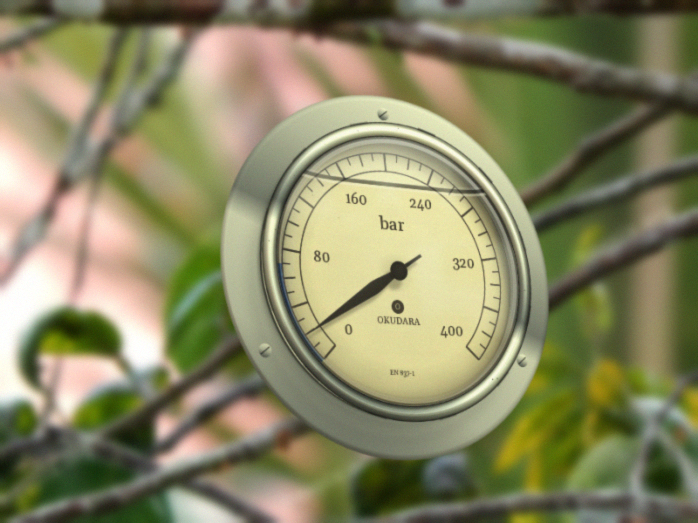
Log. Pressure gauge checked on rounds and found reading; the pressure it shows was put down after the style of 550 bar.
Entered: 20 bar
